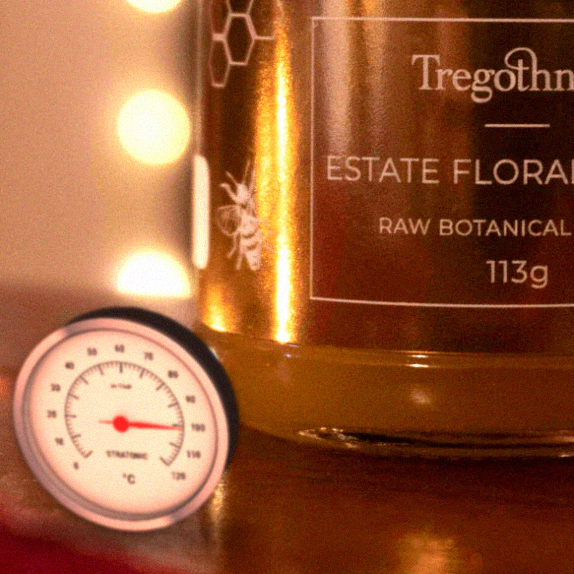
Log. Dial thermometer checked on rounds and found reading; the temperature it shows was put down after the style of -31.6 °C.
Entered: 100 °C
